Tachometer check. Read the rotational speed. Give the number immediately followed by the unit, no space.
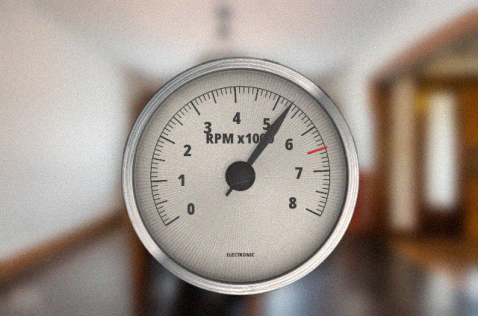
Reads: 5300rpm
